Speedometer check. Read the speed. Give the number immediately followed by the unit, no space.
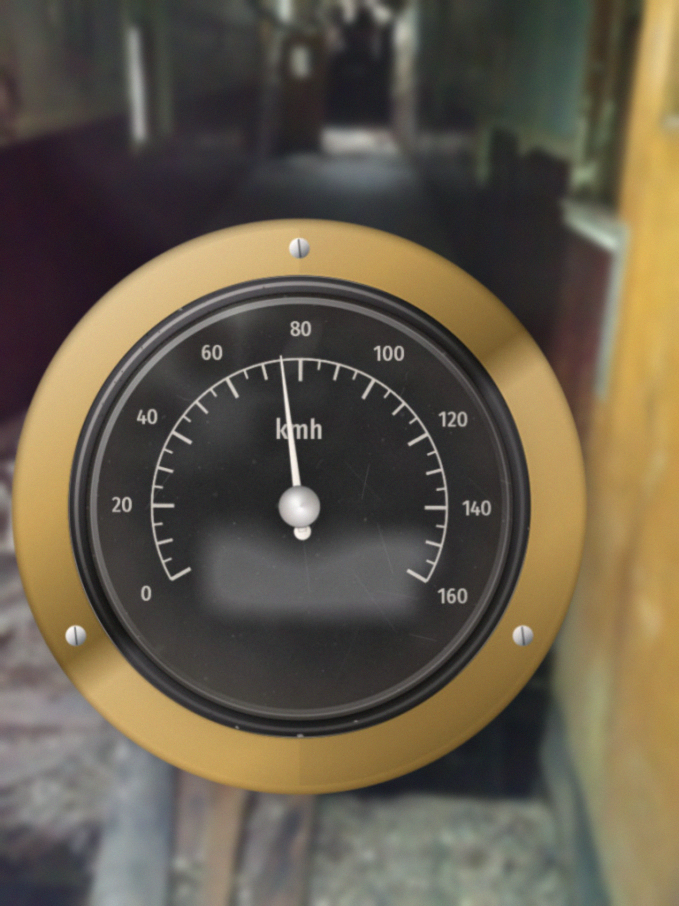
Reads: 75km/h
